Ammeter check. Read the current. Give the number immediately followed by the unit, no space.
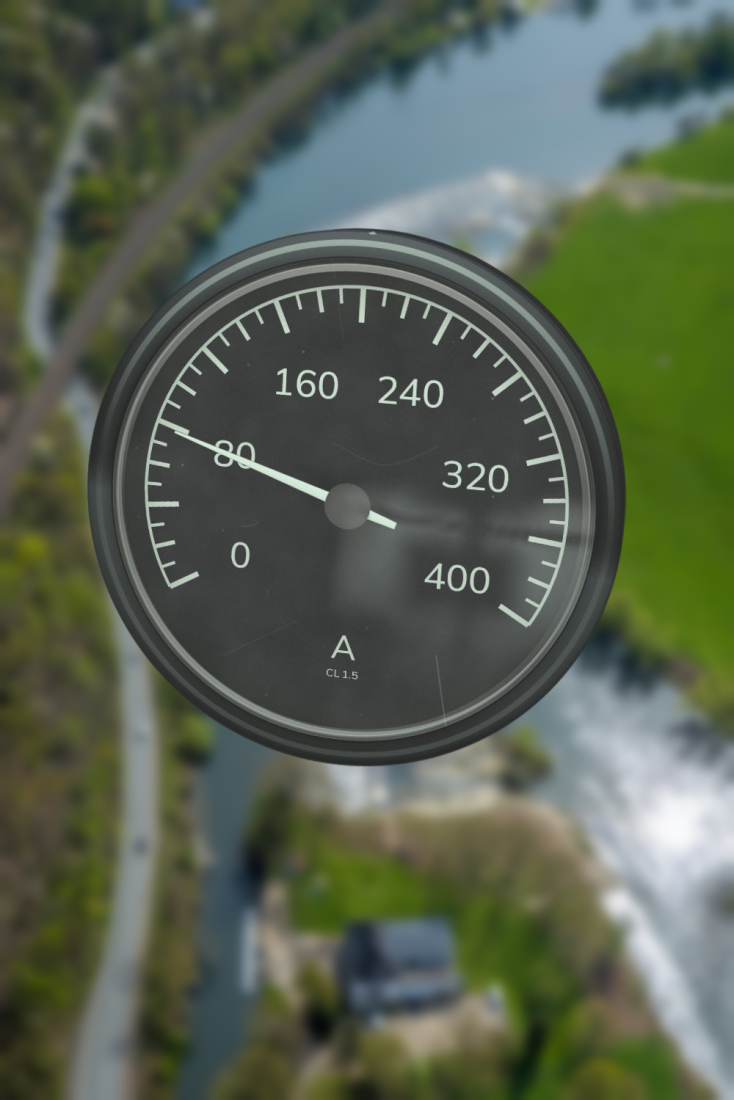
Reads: 80A
